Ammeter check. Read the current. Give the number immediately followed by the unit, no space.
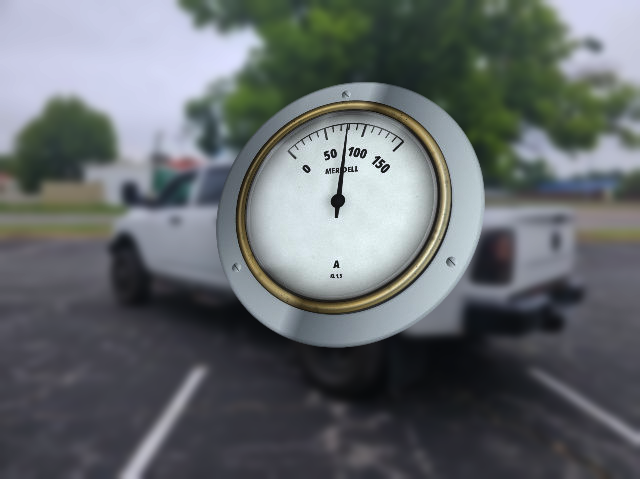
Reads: 80A
